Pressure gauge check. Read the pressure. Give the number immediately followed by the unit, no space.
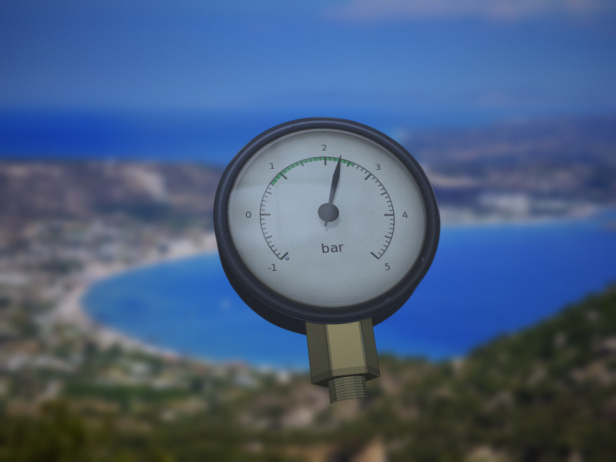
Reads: 2.3bar
